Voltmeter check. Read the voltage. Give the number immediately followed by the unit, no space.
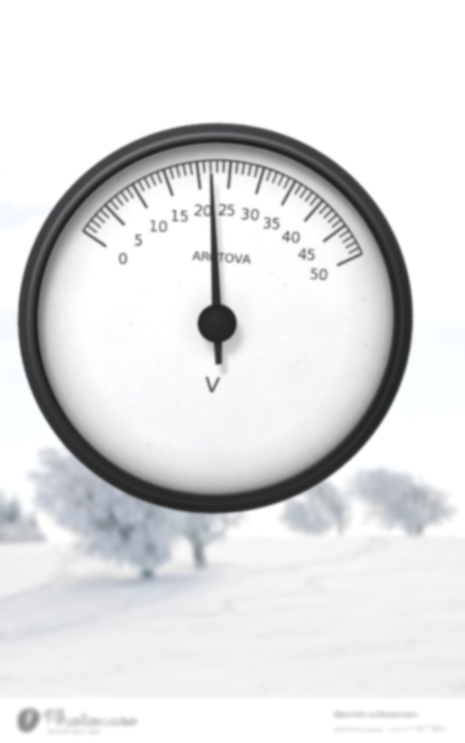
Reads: 22V
